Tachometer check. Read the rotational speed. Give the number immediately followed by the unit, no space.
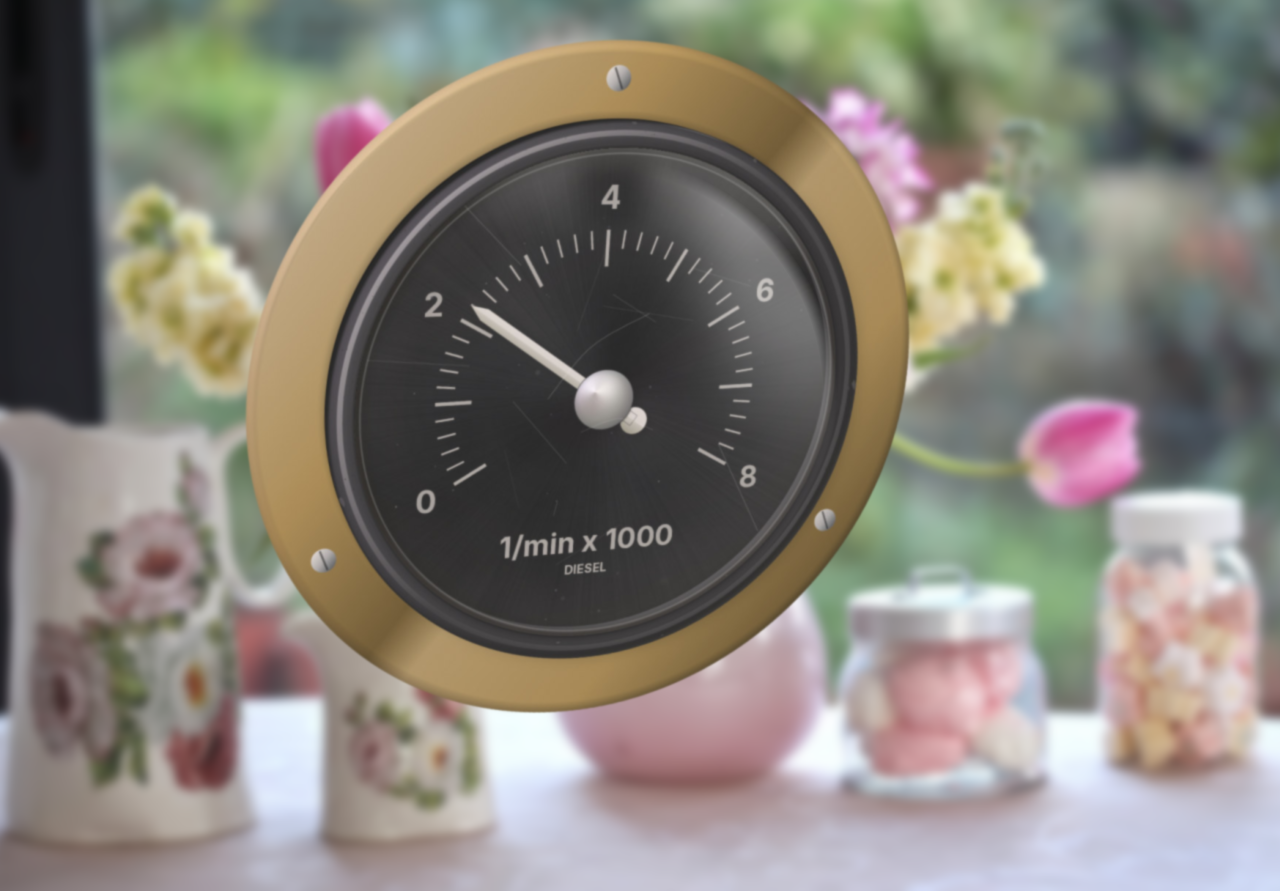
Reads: 2200rpm
